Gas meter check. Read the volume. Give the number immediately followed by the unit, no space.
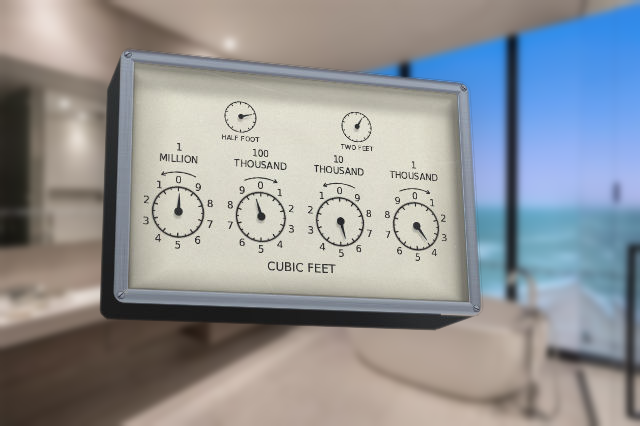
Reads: 995400ft³
